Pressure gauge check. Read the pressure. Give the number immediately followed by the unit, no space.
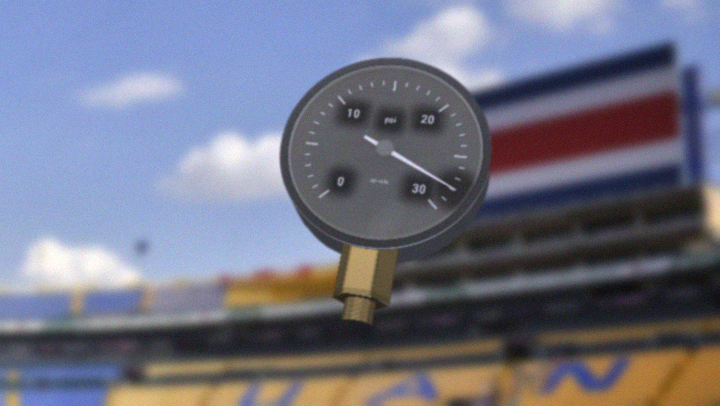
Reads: 28psi
